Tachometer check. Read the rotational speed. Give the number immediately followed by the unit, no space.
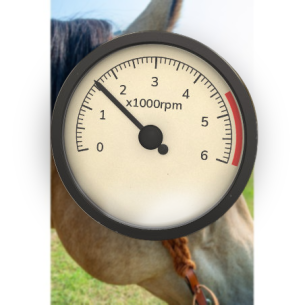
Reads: 1600rpm
